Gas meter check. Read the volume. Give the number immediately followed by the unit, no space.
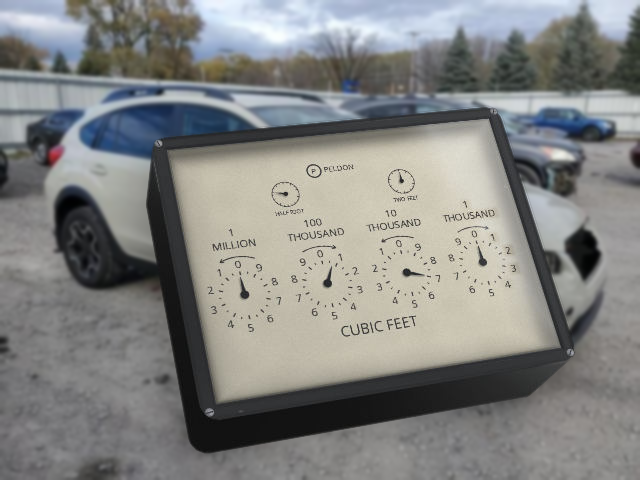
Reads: 7000ft³
